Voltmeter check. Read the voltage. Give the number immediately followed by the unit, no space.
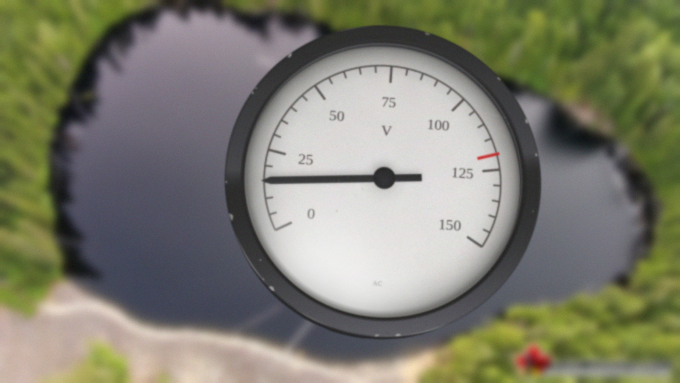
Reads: 15V
